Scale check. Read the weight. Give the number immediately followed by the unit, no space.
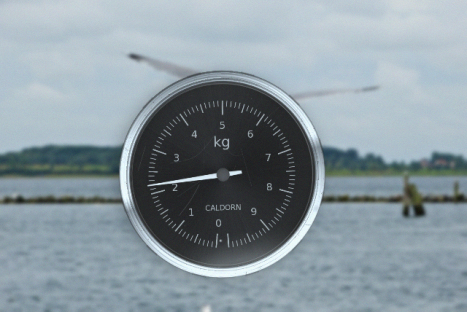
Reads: 2.2kg
